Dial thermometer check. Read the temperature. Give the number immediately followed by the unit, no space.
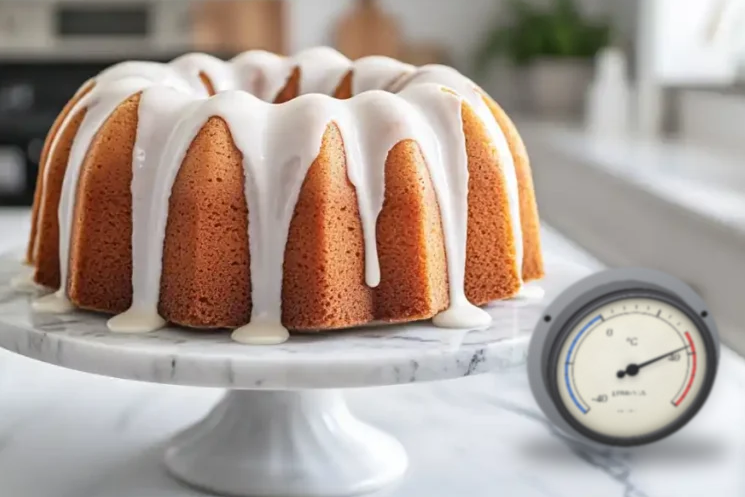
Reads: 36°C
